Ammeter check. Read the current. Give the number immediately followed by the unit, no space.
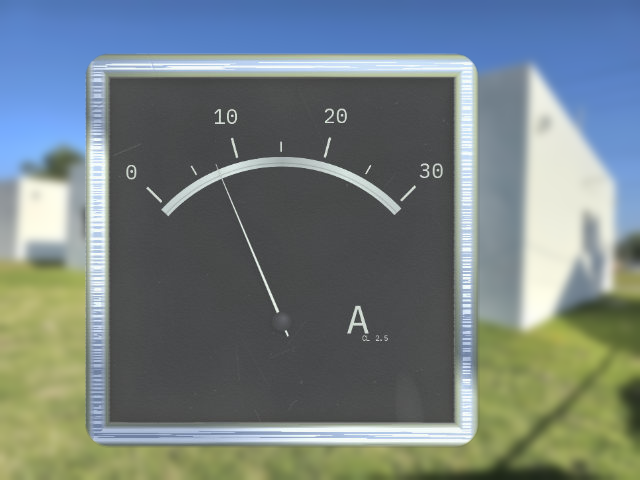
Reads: 7.5A
